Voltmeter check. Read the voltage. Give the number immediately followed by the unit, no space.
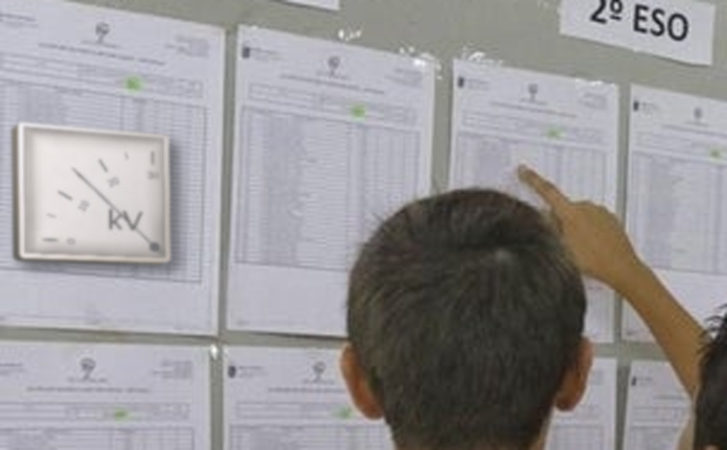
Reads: 15kV
